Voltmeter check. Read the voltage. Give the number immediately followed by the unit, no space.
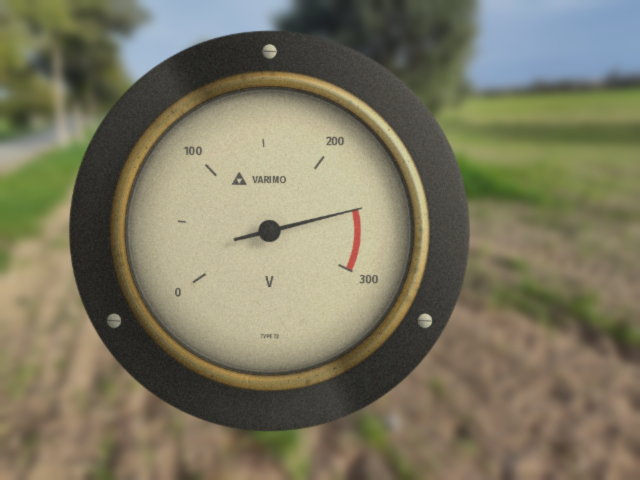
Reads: 250V
